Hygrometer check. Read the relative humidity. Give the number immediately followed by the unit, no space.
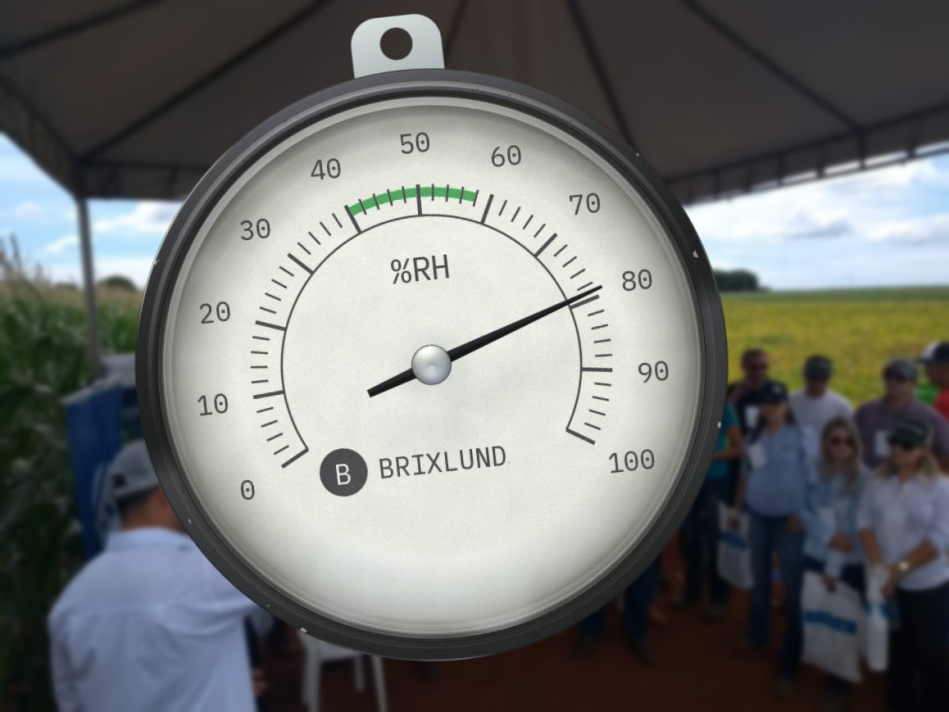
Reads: 79%
